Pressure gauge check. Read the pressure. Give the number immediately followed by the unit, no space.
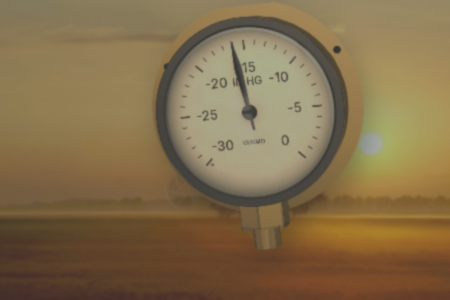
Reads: -16inHg
